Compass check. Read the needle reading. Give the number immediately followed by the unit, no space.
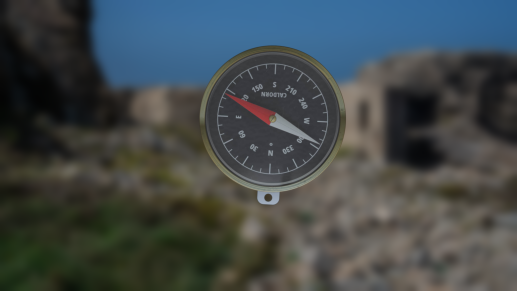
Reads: 115°
